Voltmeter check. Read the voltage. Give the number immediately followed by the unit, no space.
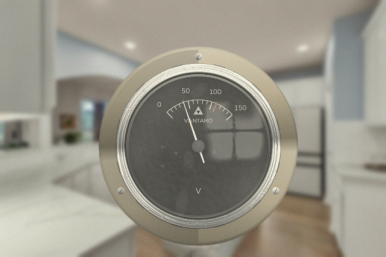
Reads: 40V
